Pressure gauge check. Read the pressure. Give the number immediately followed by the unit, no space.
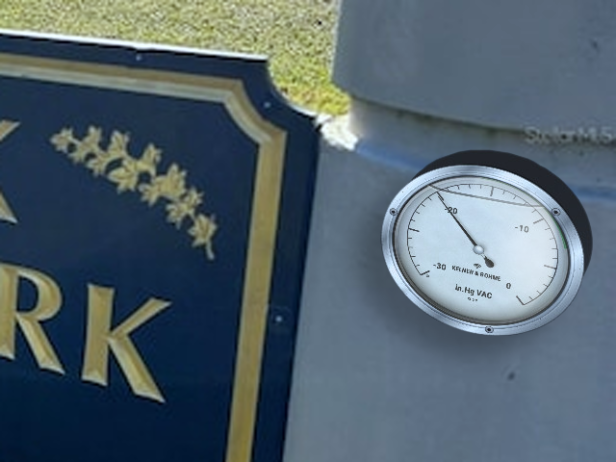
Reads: -20inHg
